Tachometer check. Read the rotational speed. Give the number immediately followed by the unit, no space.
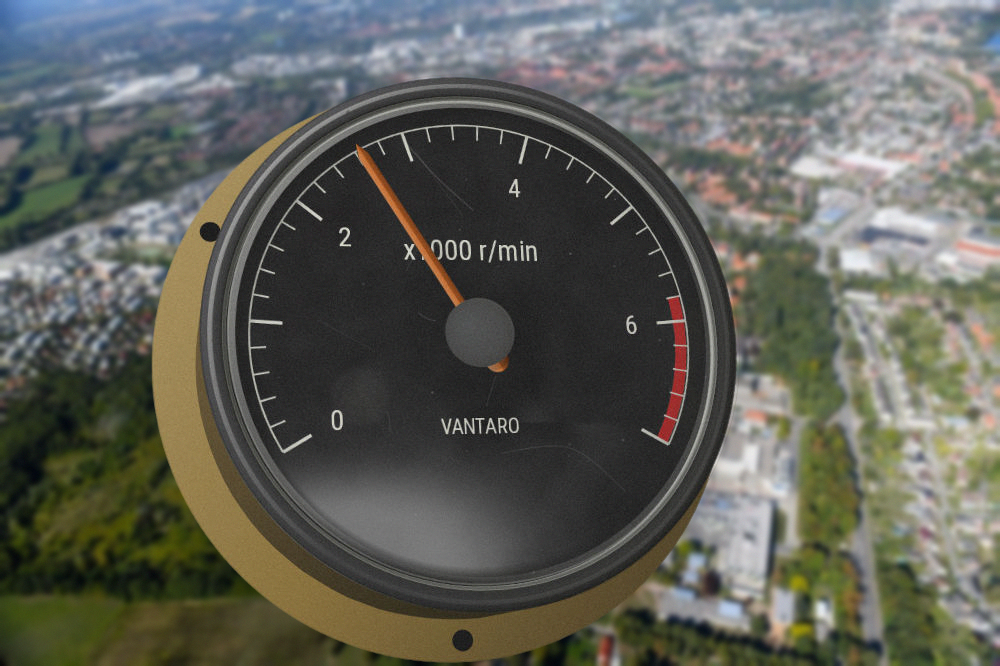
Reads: 2600rpm
